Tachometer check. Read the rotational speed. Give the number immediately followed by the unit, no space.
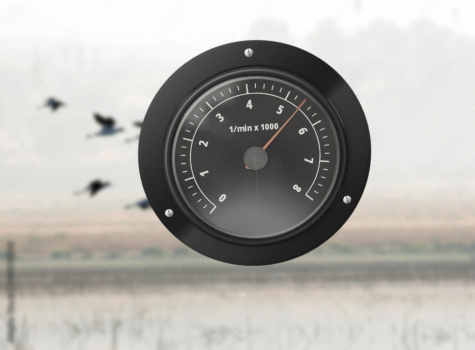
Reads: 5400rpm
